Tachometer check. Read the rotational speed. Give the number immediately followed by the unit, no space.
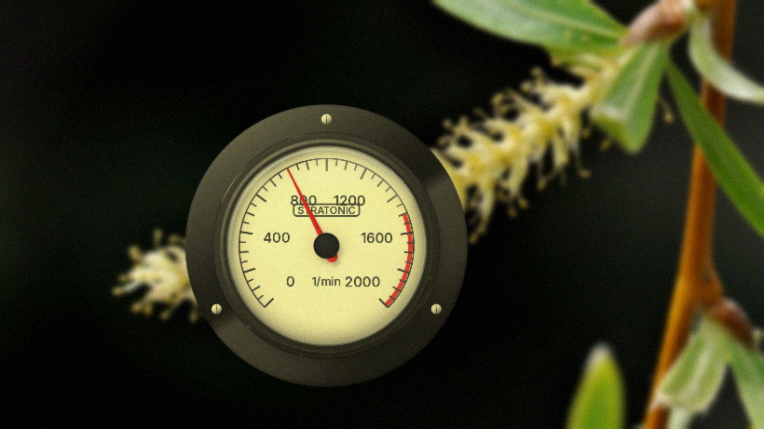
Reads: 800rpm
